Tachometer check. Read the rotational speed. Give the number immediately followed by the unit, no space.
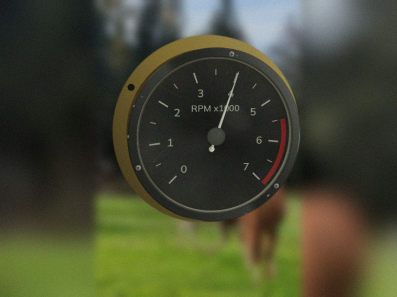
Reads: 4000rpm
